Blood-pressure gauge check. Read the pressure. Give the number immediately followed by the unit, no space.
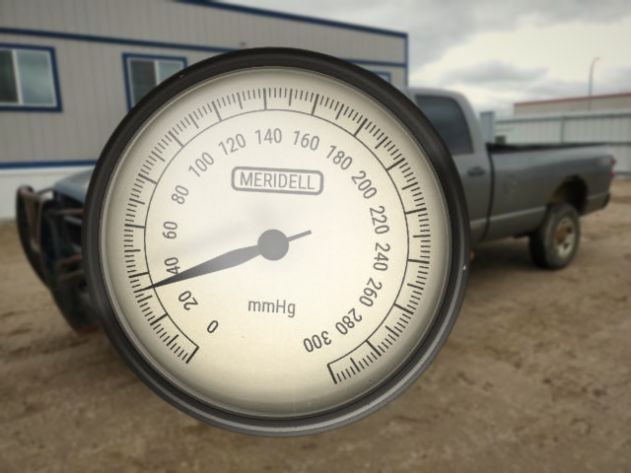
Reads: 34mmHg
